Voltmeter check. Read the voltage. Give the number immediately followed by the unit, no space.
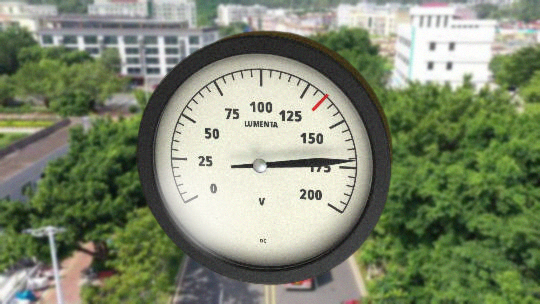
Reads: 170V
